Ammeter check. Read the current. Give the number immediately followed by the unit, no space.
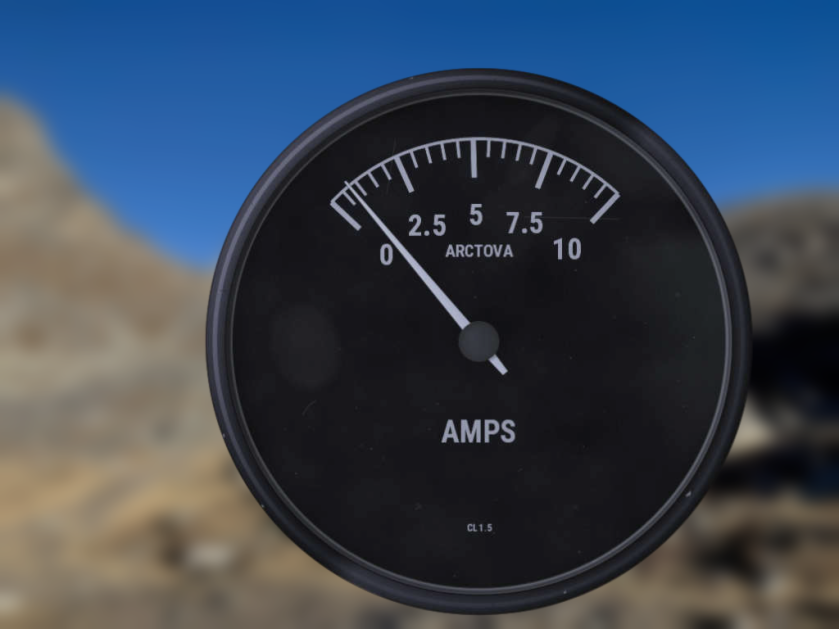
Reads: 0.75A
